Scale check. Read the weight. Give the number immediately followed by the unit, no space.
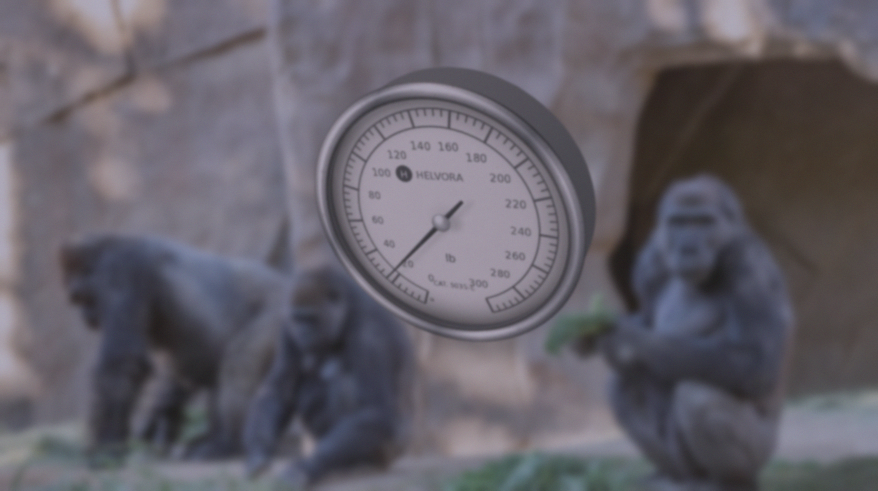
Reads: 24lb
